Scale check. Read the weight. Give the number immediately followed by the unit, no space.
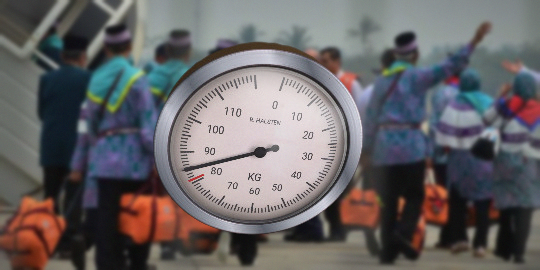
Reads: 85kg
